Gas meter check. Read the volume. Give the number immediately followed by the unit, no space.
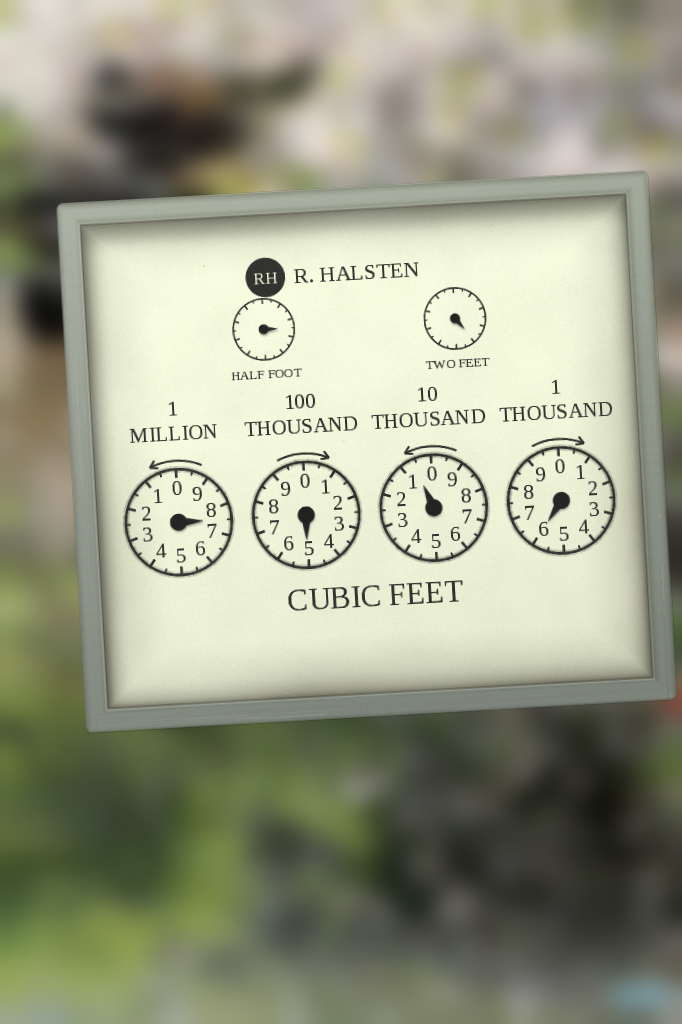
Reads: 750600ft³
